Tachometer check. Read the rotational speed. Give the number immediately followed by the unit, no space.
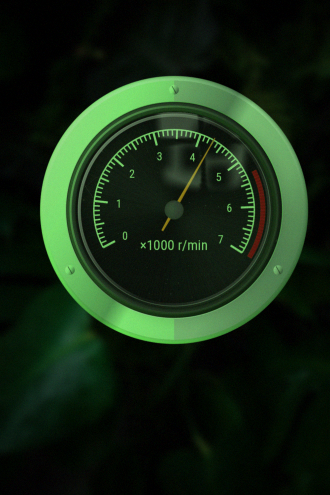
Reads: 4300rpm
